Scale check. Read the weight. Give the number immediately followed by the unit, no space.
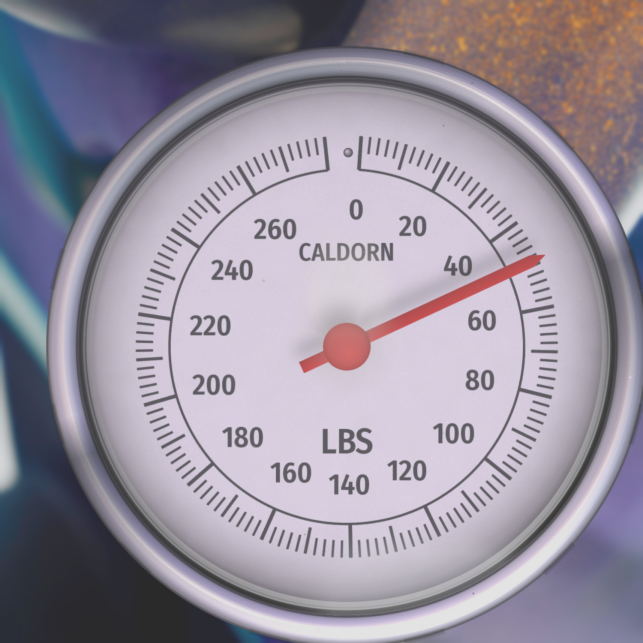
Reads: 49lb
